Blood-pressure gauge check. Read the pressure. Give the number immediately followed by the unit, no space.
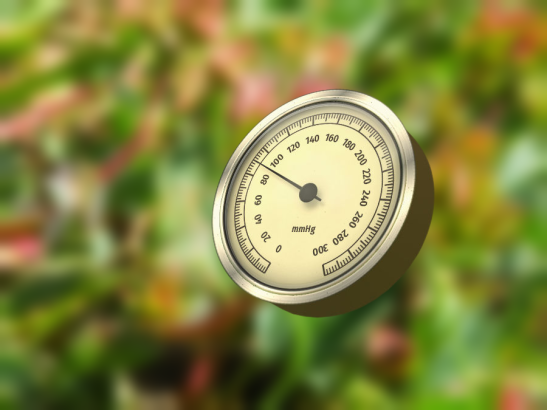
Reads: 90mmHg
